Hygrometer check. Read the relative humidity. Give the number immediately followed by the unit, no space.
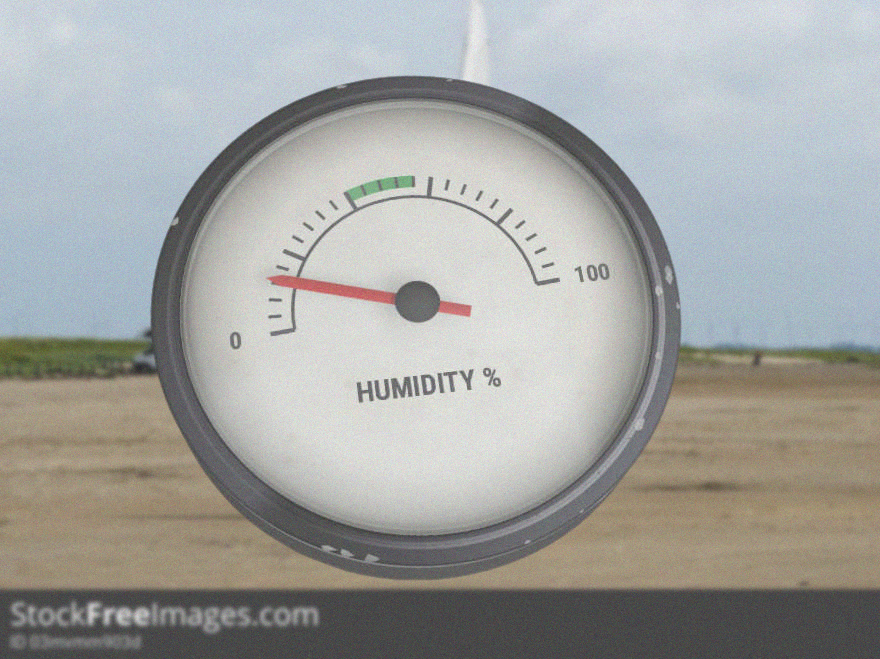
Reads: 12%
